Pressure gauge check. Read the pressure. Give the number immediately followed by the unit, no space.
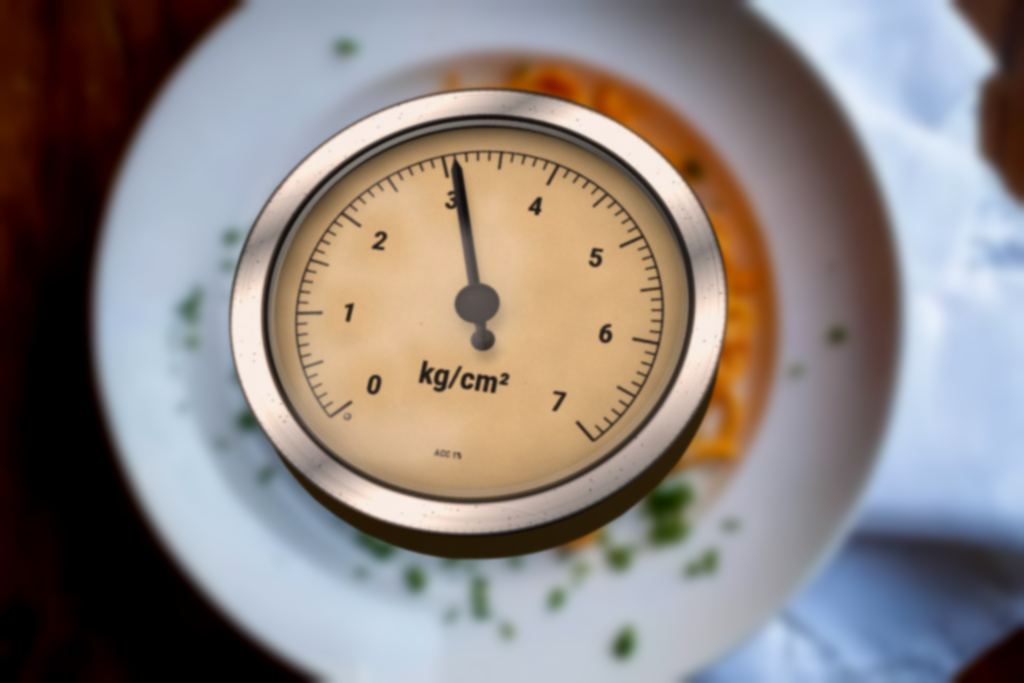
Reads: 3.1kg/cm²
